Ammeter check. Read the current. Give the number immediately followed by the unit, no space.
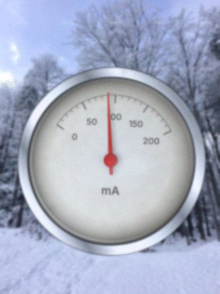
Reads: 90mA
